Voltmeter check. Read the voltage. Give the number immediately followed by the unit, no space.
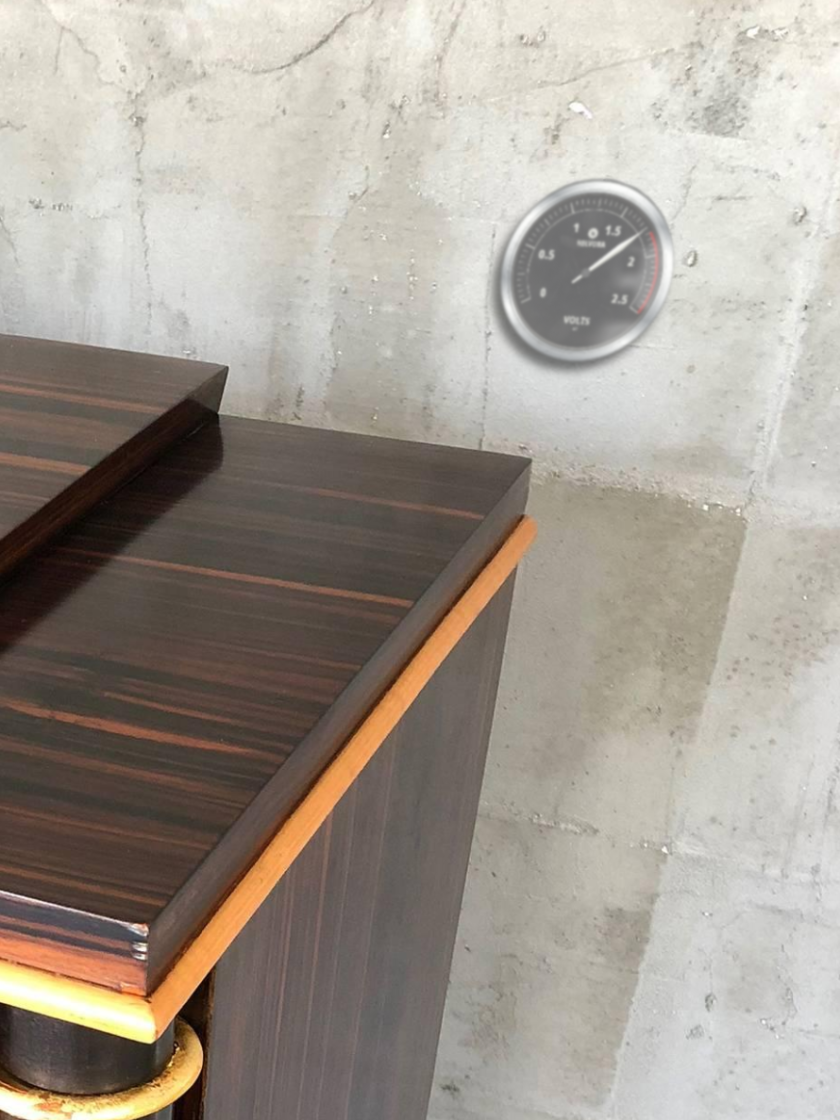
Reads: 1.75V
